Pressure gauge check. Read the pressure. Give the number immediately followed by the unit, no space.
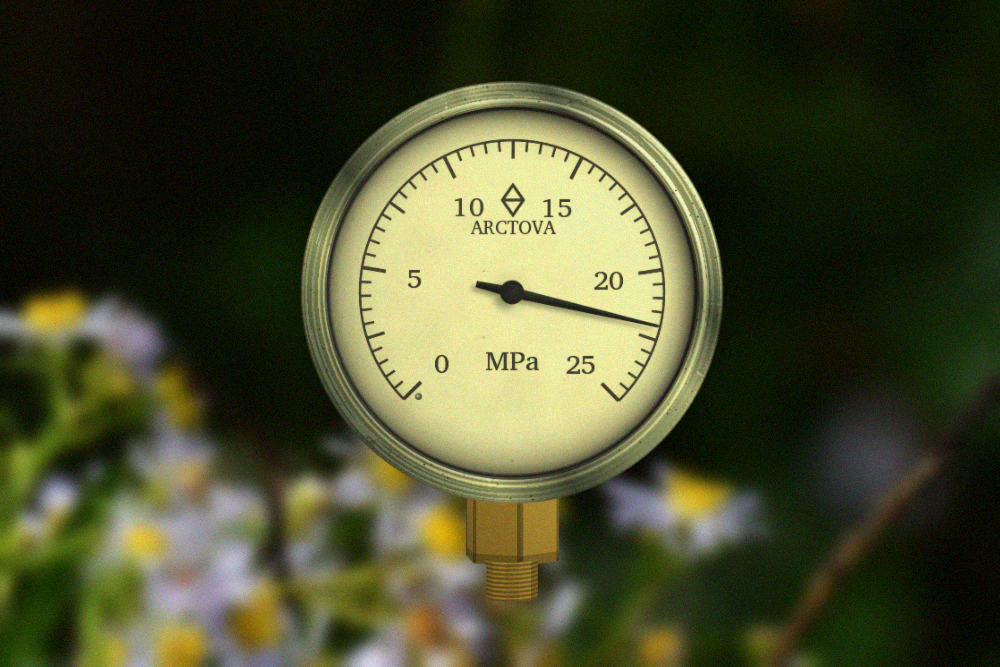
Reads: 22MPa
